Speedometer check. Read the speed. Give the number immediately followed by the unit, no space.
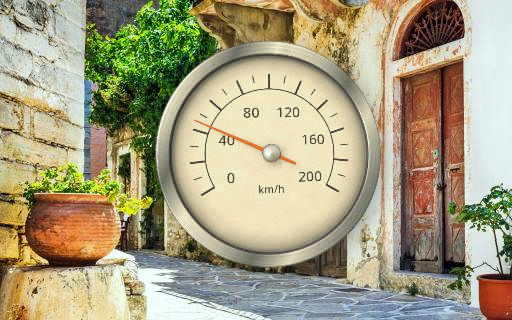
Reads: 45km/h
